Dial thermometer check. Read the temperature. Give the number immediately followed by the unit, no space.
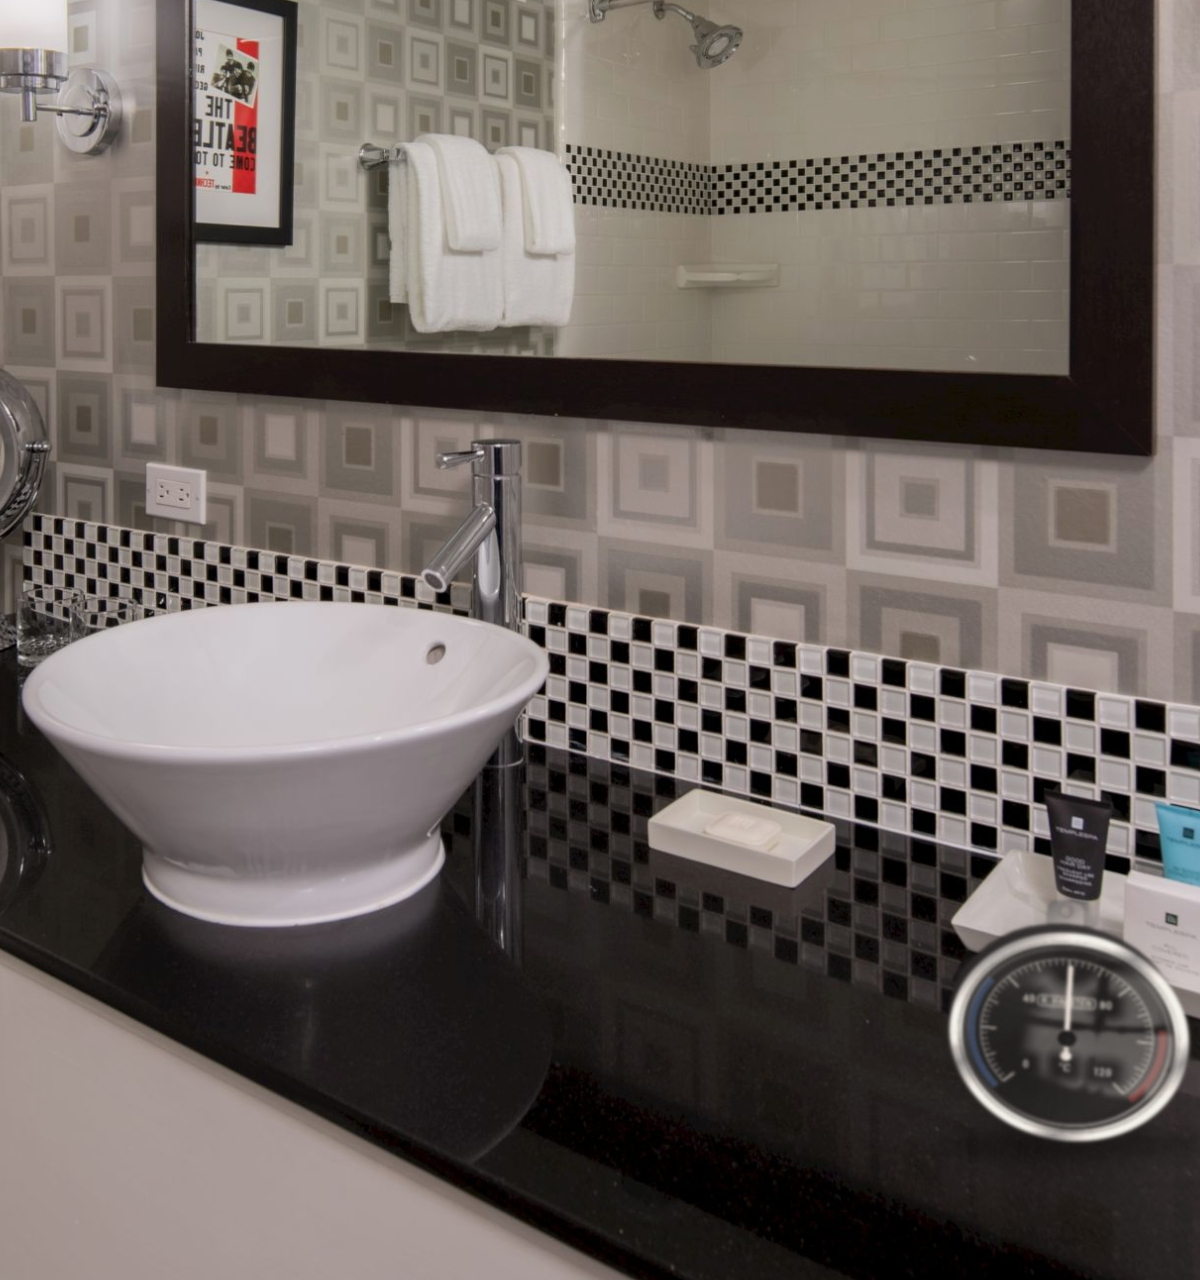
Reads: 60°C
